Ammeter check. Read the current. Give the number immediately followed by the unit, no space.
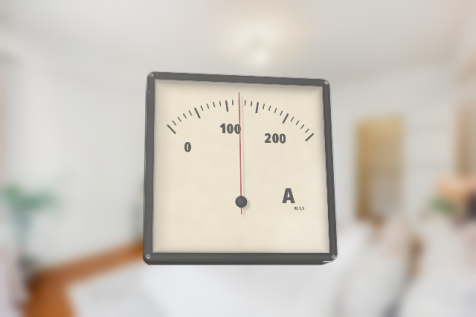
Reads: 120A
